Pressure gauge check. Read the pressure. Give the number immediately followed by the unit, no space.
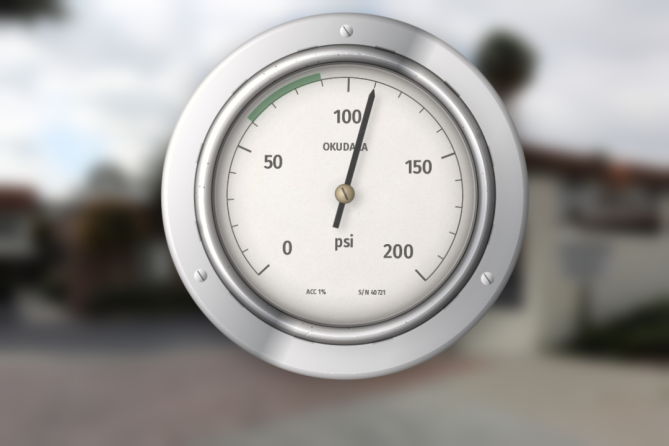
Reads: 110psi
